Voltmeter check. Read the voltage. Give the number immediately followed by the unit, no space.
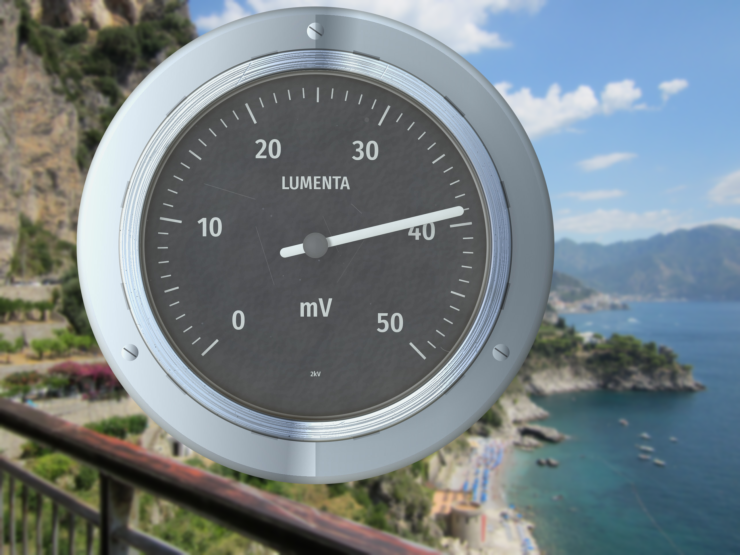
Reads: 39mV
